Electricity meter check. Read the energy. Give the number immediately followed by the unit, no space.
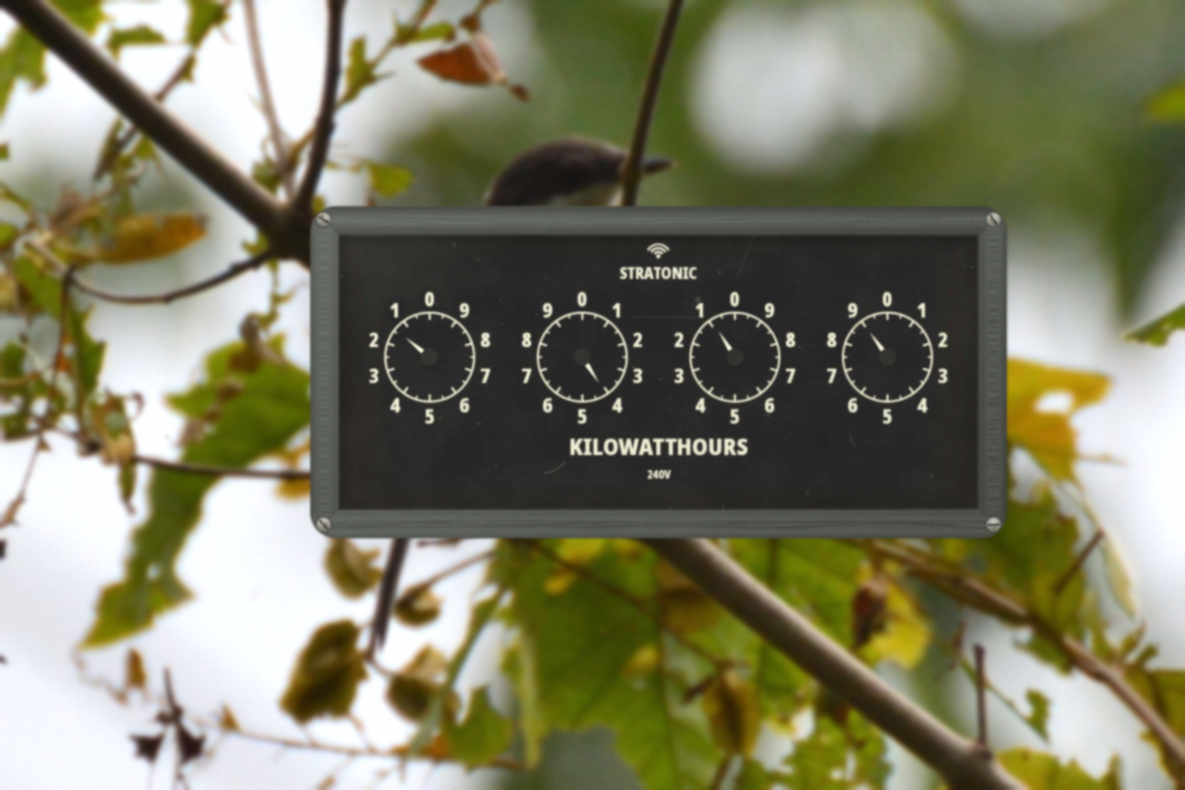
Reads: 1409kWh
